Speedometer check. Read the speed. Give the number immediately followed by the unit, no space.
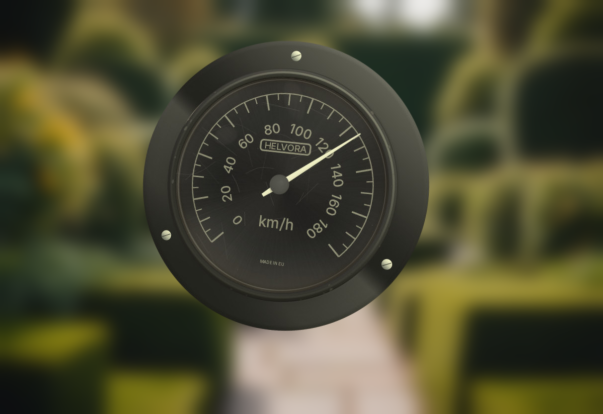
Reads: 125km/h
